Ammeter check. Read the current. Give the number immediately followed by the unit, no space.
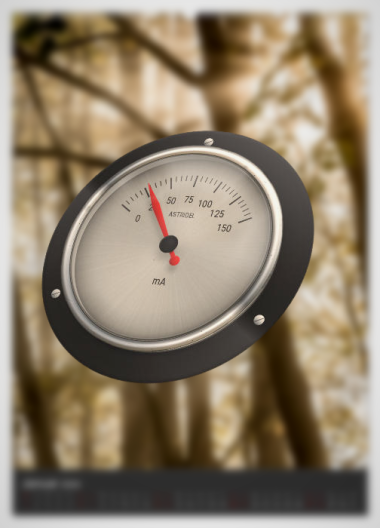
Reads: 30mA
